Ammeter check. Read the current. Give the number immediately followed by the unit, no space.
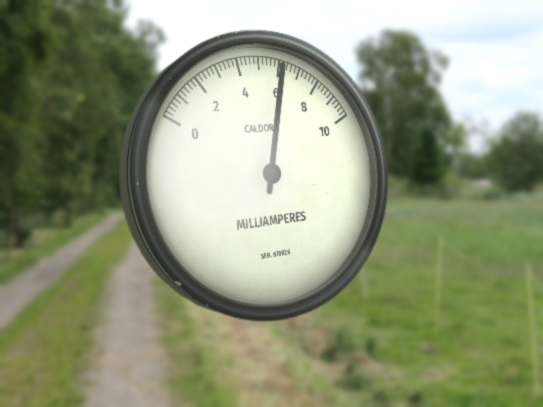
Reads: 6mA
